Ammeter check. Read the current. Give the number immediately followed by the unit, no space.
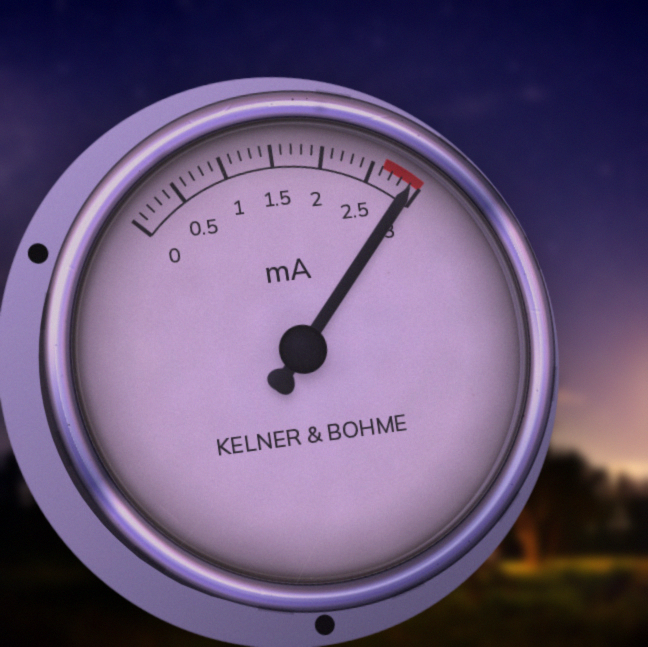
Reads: 2.9mA
